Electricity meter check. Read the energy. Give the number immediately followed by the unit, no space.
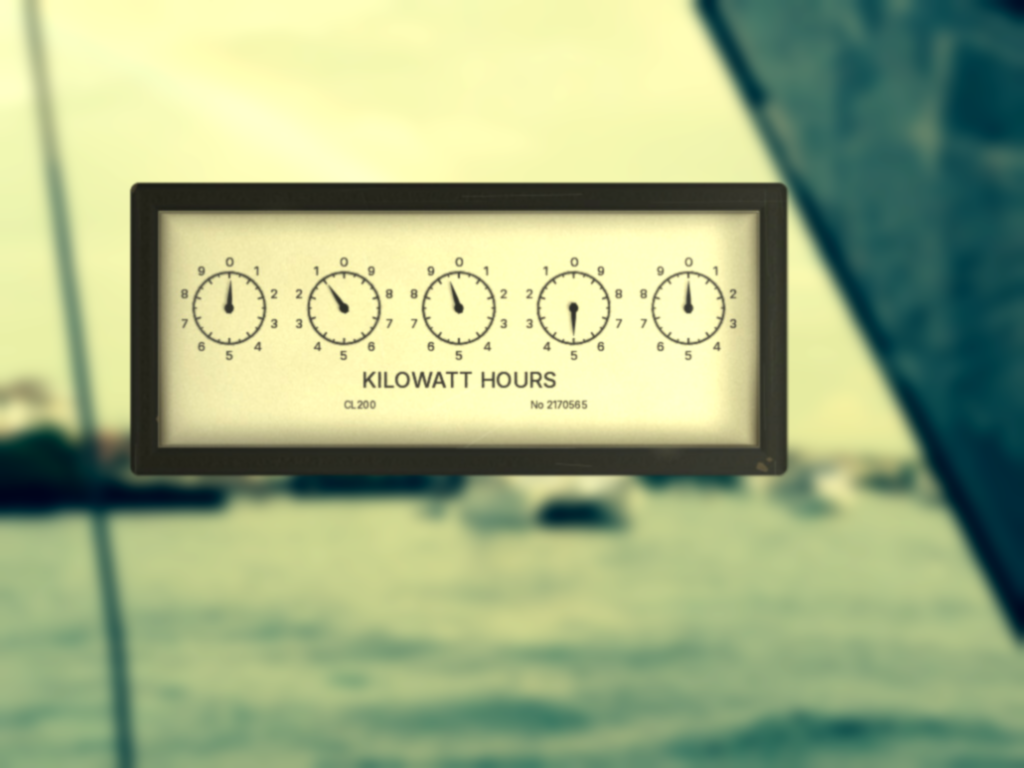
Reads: 950kWh
